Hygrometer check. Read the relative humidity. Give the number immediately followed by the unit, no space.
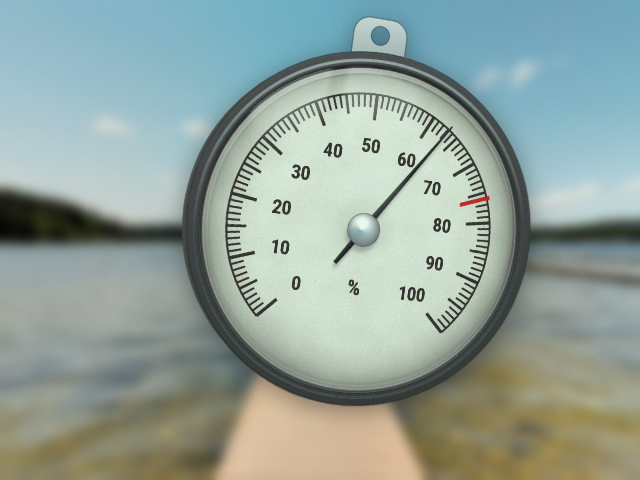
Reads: 63%
